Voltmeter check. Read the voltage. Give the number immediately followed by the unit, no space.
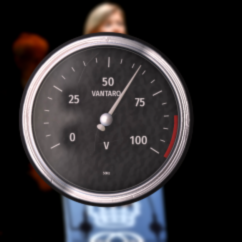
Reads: 62.5V
